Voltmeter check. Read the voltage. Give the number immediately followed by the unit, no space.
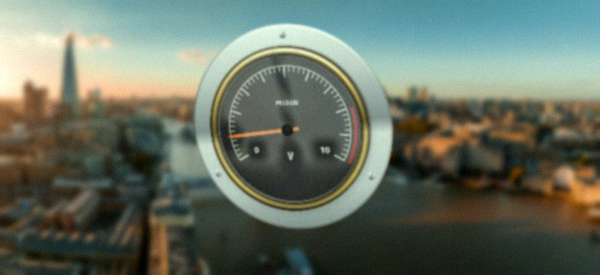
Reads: 1V
